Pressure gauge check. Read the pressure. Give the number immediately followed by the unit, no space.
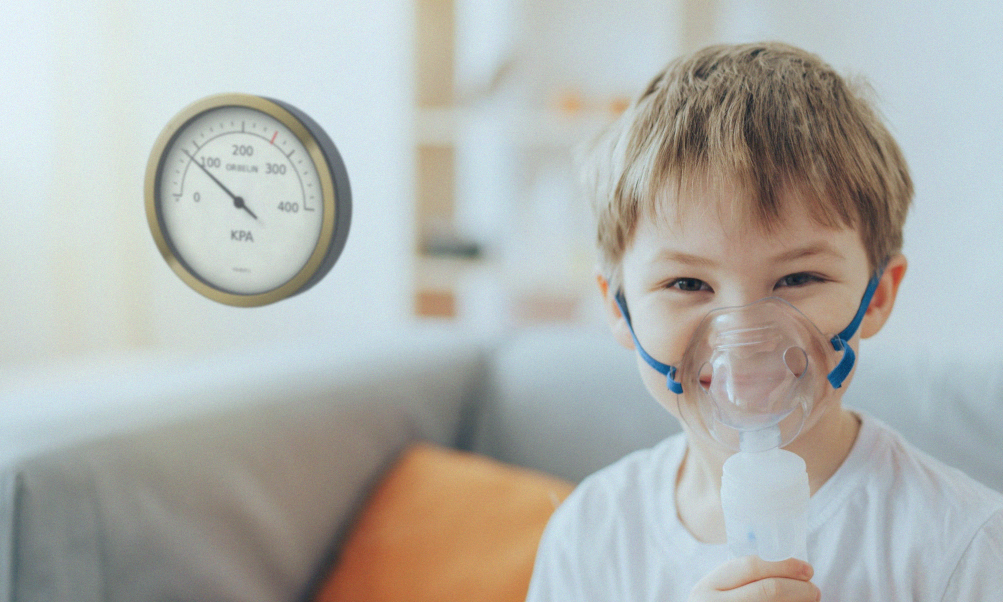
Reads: 80kPa
